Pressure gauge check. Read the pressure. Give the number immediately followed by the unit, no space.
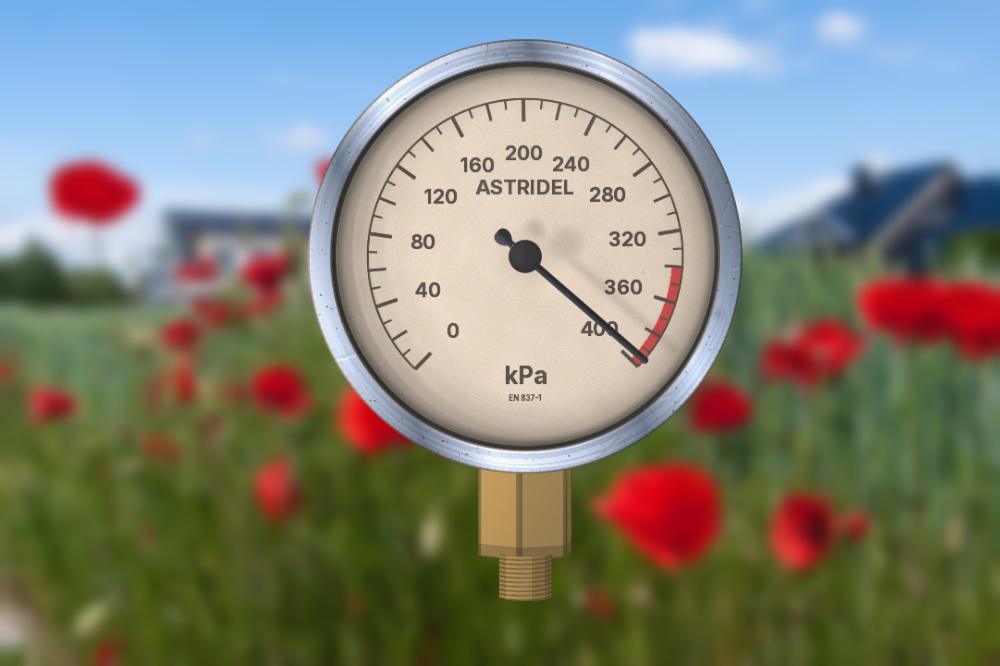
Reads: 395kPa
